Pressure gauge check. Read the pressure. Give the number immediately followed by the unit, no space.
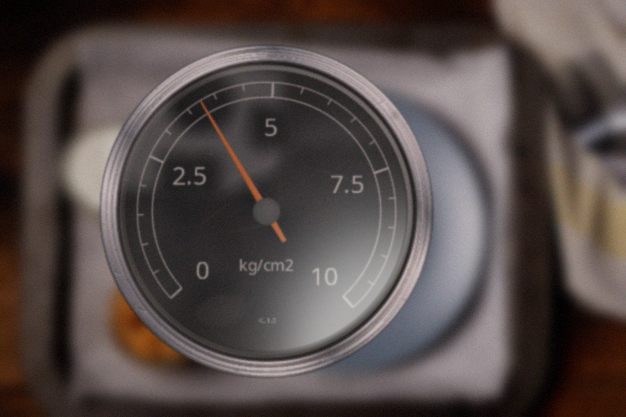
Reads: 3.75kg/cm²
